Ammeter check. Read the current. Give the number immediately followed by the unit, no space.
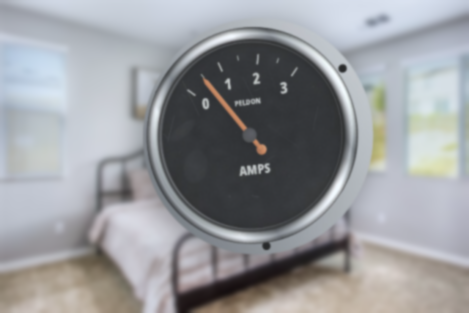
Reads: 0.5A
